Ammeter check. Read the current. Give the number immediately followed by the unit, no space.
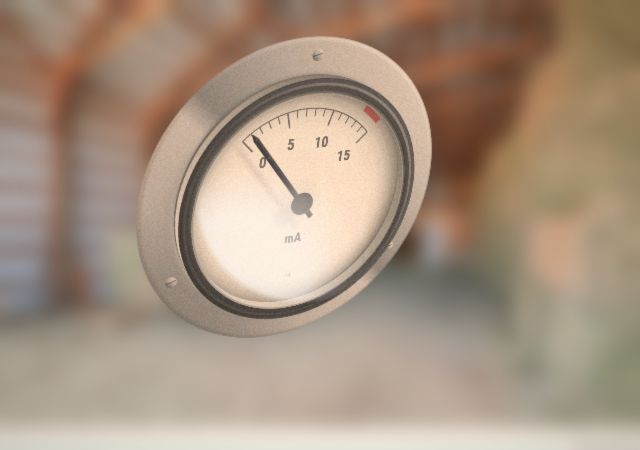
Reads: 1mA
